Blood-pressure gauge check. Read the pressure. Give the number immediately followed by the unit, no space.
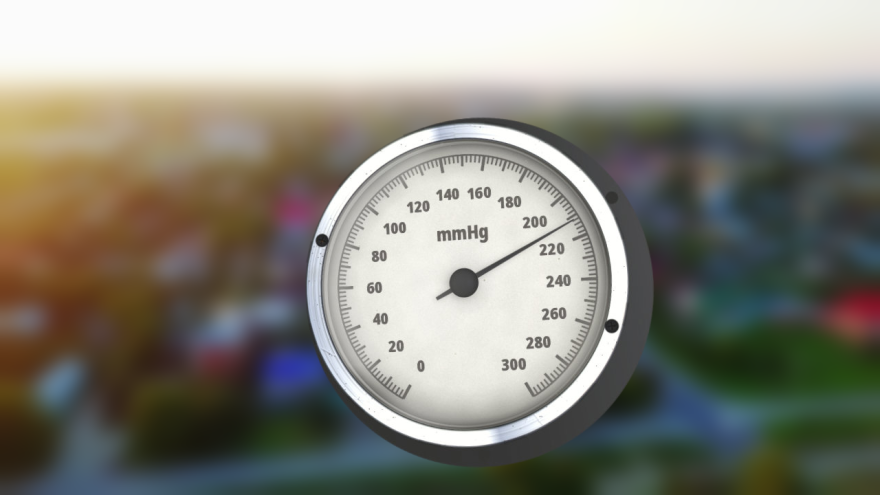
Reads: 212mmHg
